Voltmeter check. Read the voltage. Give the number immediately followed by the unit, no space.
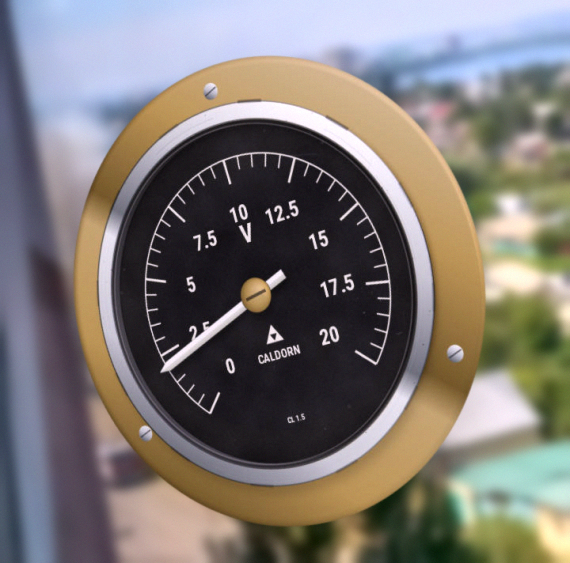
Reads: 2V
